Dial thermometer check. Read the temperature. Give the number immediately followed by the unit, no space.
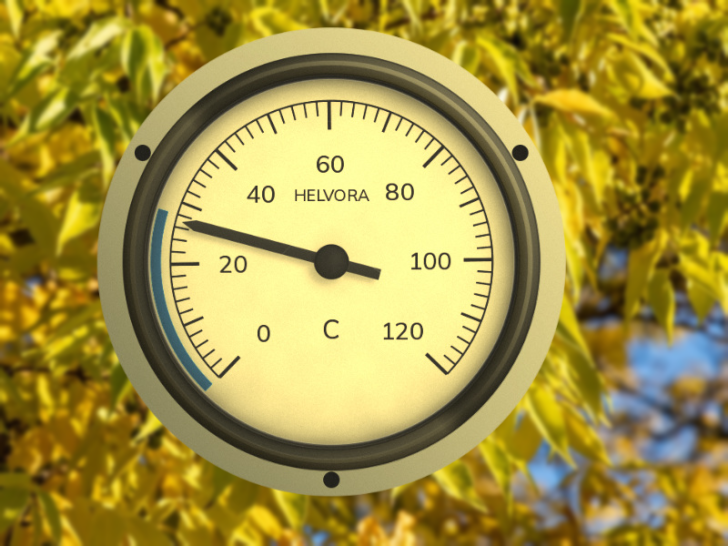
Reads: 27°C
